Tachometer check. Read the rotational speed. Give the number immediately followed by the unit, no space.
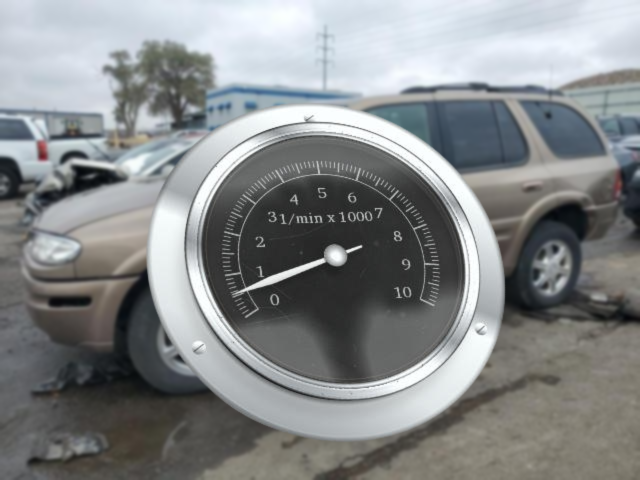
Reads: 500rpm
